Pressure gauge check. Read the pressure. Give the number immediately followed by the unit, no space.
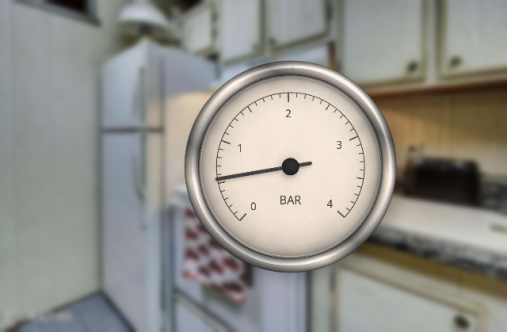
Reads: 0.55bar
